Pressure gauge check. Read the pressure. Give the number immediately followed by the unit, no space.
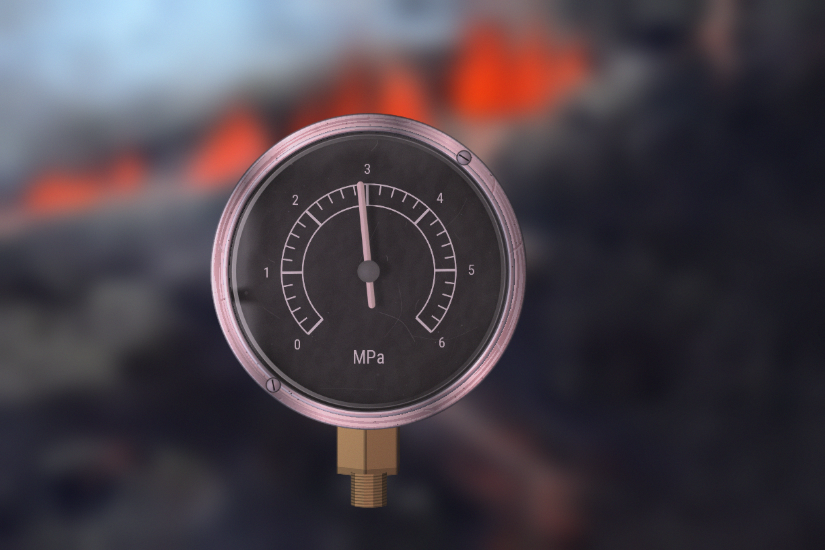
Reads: 2.9MPa
